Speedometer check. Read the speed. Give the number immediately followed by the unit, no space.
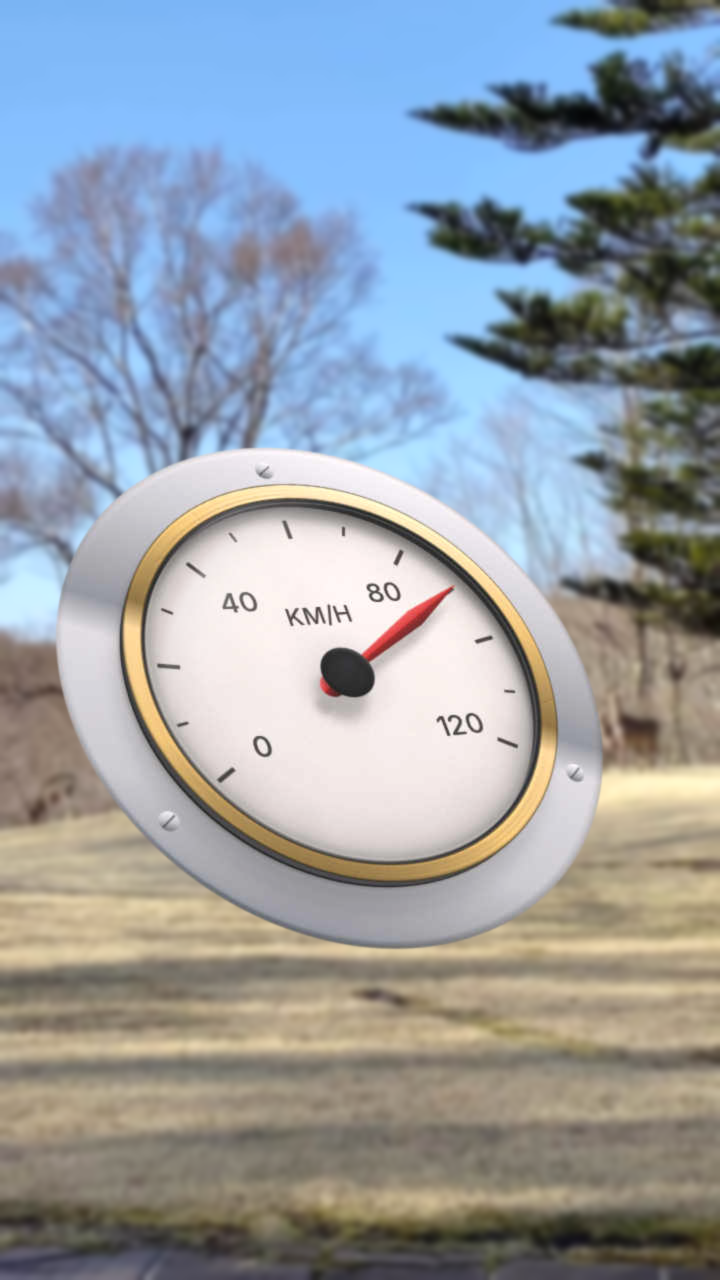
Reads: 90km/h
